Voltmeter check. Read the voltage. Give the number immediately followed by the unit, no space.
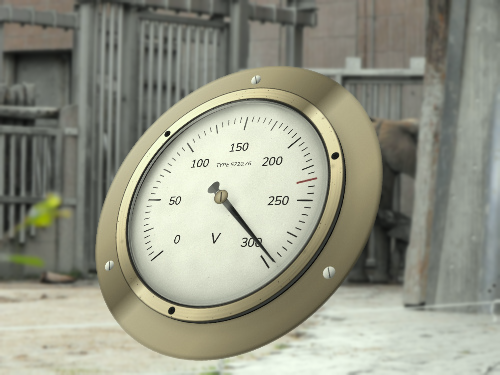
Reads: 295V
